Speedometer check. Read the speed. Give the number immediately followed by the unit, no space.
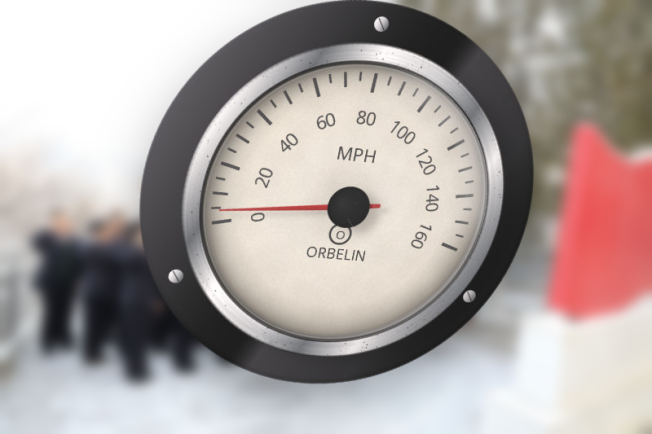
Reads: 5mph
